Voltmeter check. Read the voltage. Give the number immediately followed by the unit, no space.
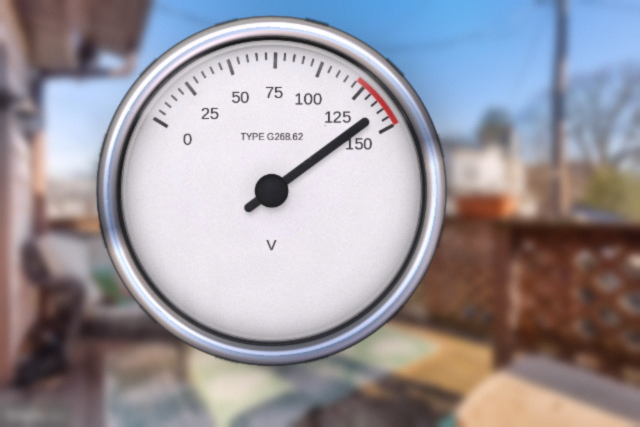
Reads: 140V
